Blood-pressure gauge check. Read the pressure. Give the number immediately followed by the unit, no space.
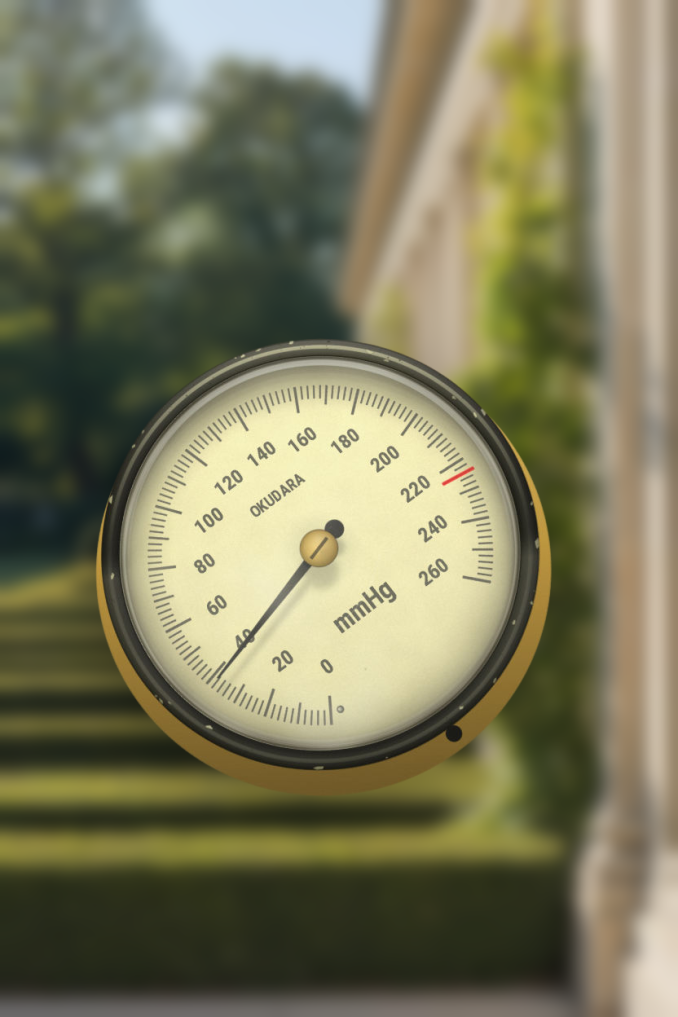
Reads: 38mmHg
